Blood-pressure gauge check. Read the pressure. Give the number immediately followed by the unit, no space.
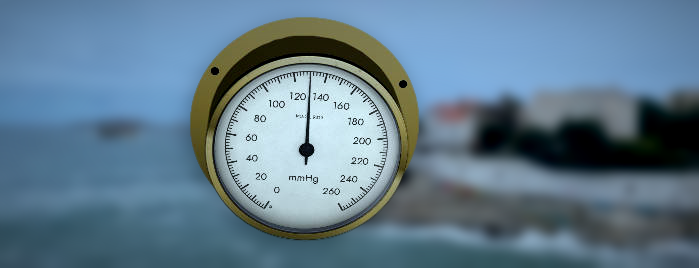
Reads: 130mmHg
